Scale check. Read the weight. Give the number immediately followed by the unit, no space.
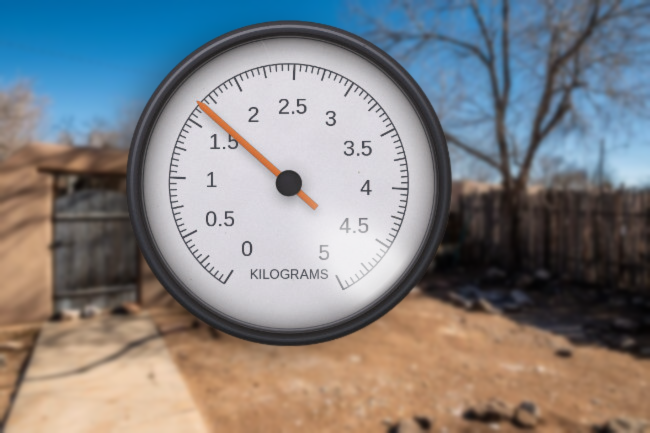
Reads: 1.65kg
